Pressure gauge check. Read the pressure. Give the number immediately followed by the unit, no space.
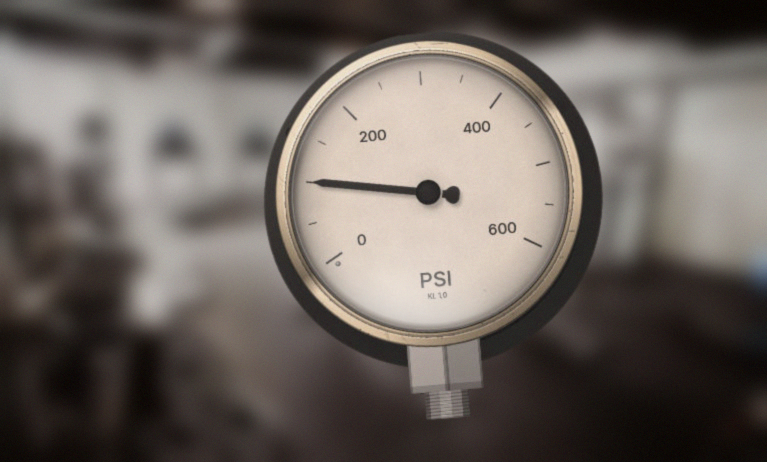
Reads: 100psi
